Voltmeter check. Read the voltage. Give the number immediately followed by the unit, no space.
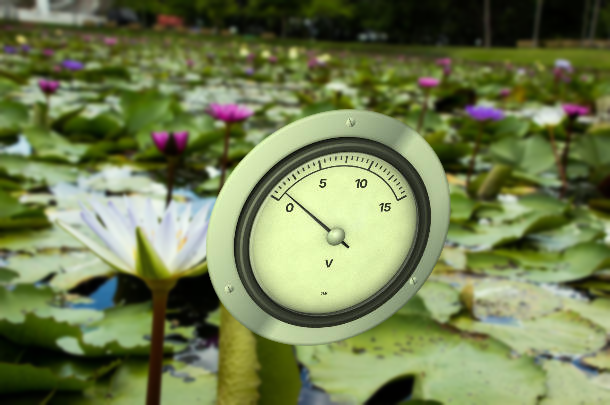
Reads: 1V
